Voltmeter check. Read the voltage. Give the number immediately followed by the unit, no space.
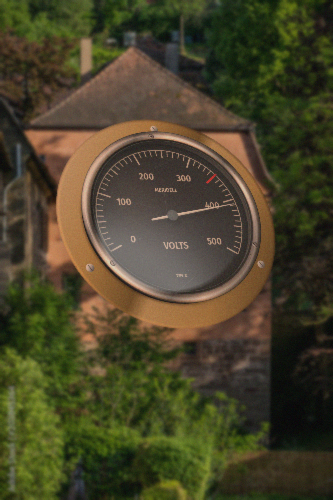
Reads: 410V
